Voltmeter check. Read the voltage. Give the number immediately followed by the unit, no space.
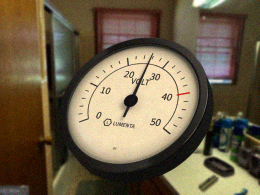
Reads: 26V
